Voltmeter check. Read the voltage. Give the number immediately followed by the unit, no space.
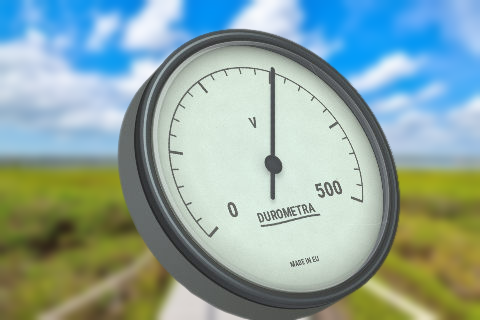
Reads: 300V
